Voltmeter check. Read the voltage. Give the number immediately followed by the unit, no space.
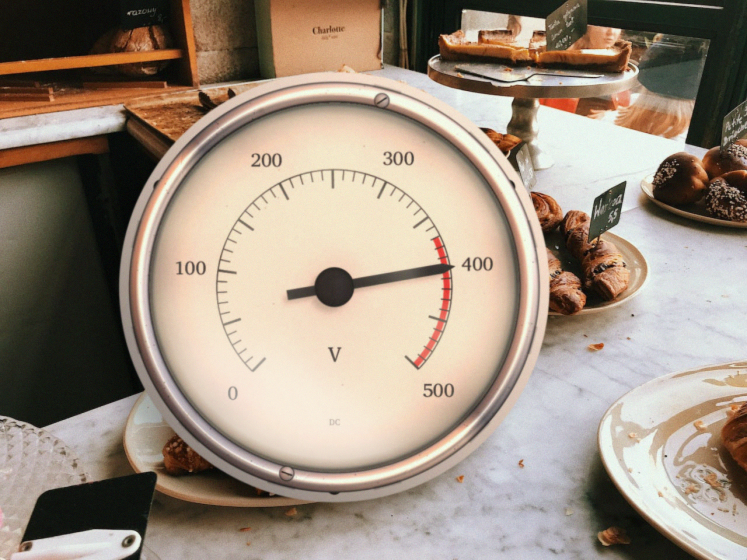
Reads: 400V
